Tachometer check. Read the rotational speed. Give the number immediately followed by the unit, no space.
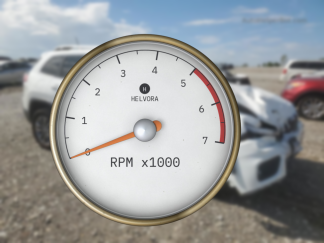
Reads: 0rpm
